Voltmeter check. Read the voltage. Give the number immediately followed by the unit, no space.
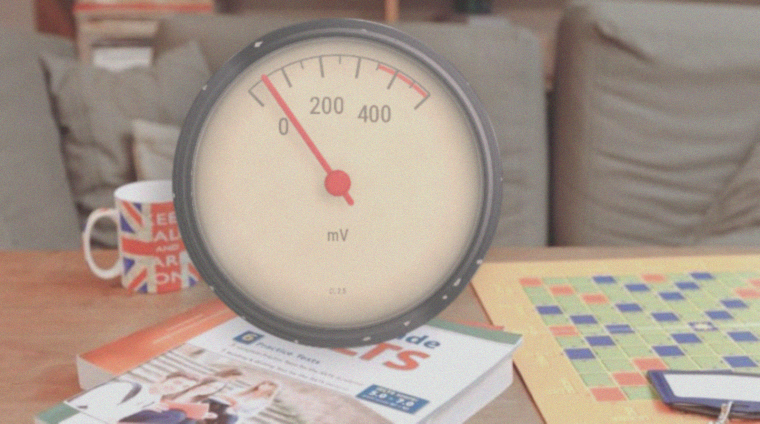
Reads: 50mV
